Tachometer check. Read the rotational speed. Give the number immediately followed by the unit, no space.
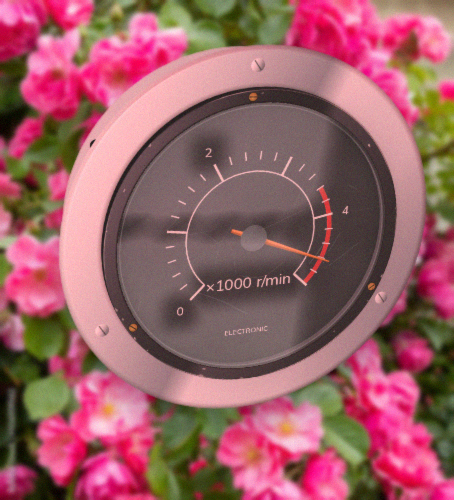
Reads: 4600rpm
